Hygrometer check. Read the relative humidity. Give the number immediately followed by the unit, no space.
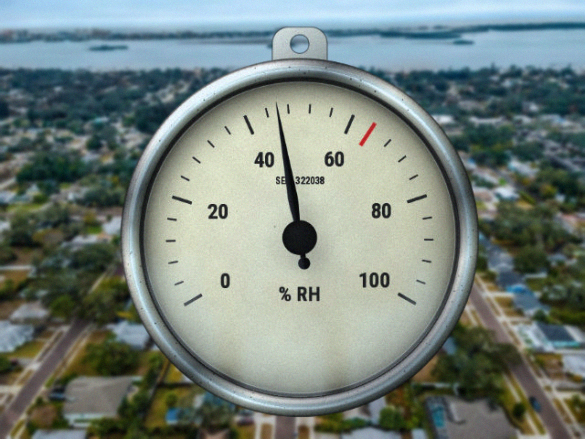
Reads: 46%
